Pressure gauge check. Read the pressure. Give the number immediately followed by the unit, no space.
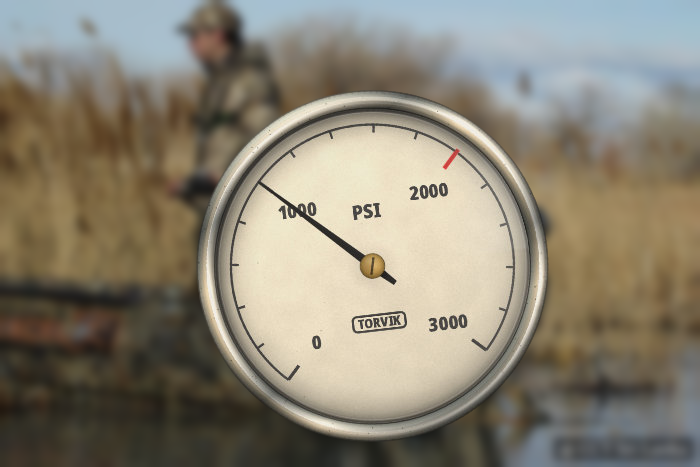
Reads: 1000psi
